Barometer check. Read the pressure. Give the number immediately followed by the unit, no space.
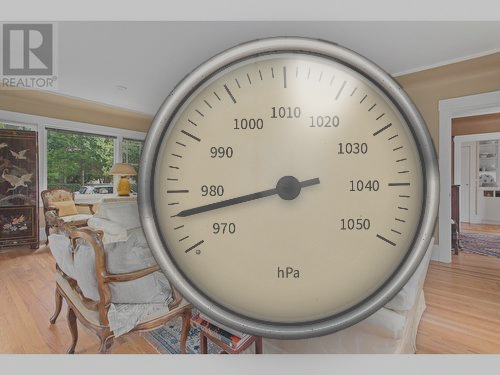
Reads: 976hPa
